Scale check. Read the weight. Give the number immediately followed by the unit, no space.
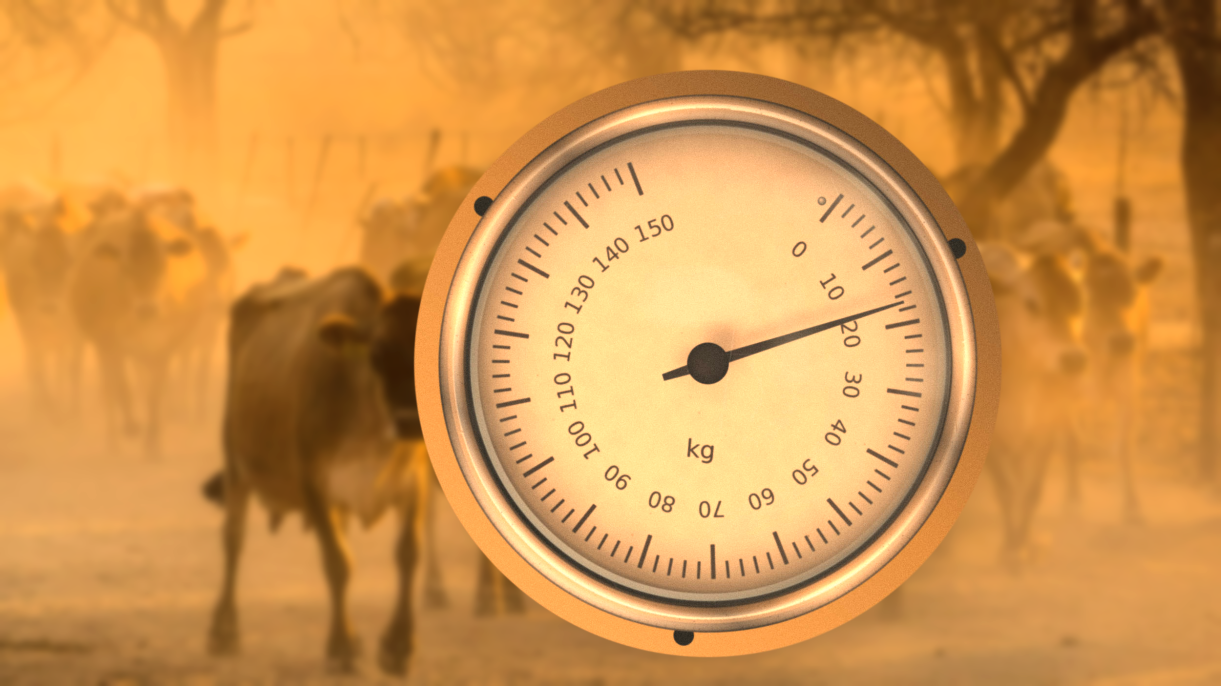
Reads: 17kg
